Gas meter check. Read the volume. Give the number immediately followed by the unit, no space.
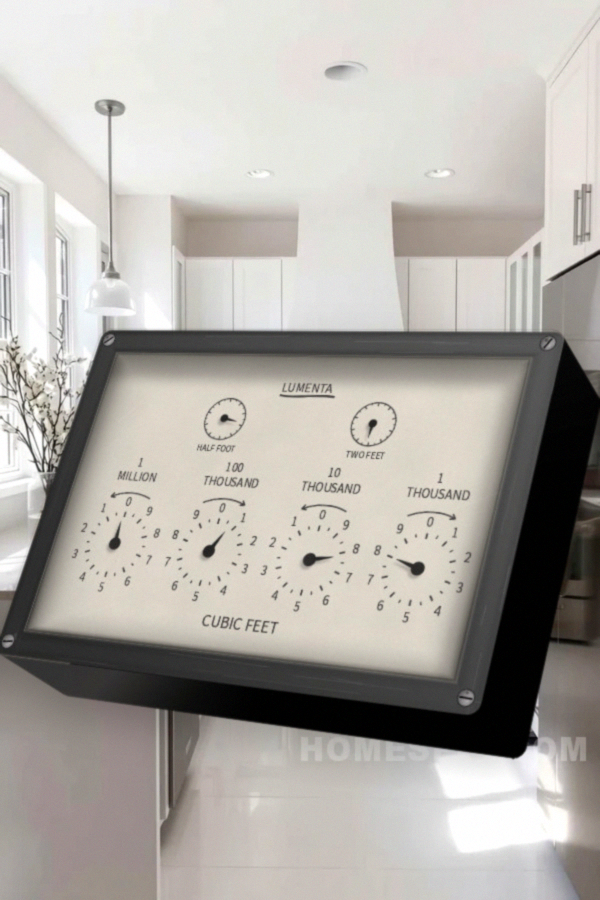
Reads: 7800ft³
